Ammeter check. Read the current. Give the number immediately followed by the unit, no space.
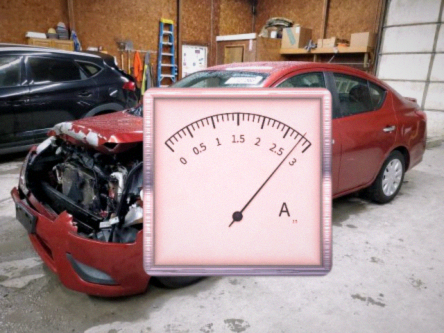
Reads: 2.8A
